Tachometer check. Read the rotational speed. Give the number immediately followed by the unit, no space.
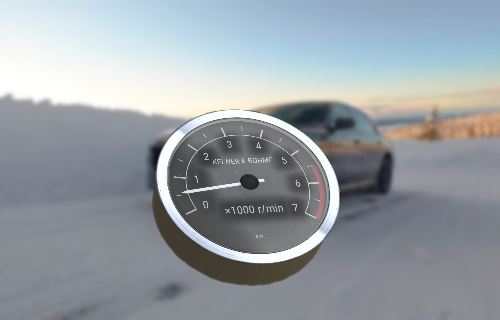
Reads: 500rpm
